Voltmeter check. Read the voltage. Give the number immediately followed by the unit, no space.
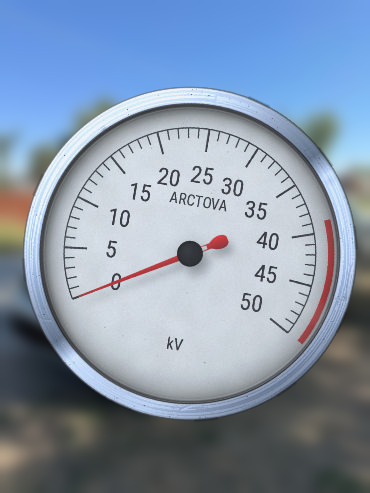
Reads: 0kV
